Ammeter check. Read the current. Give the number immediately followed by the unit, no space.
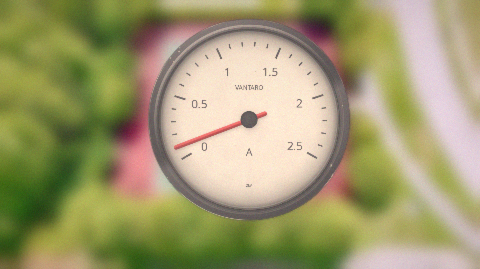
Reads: 0.1A
